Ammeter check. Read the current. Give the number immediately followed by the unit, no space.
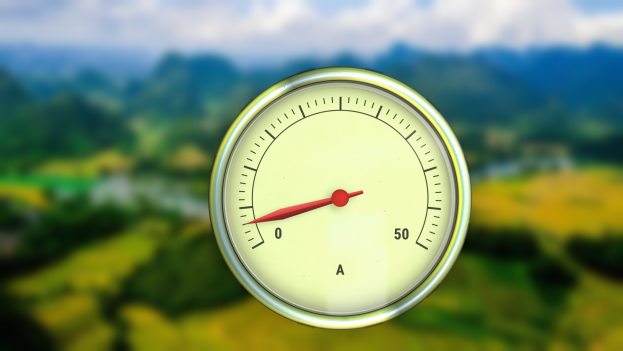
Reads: 3A
